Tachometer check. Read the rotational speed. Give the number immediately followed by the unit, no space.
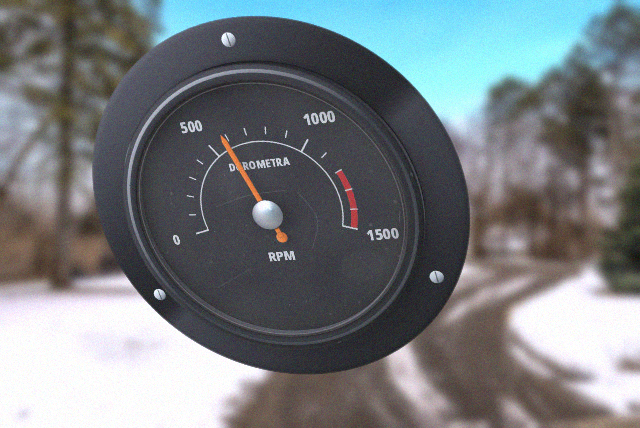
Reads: 600rpm
